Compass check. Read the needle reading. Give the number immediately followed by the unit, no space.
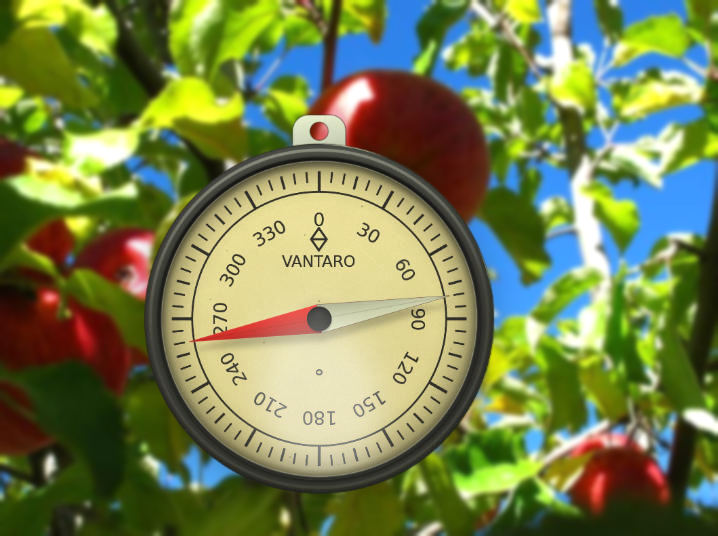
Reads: 260°
